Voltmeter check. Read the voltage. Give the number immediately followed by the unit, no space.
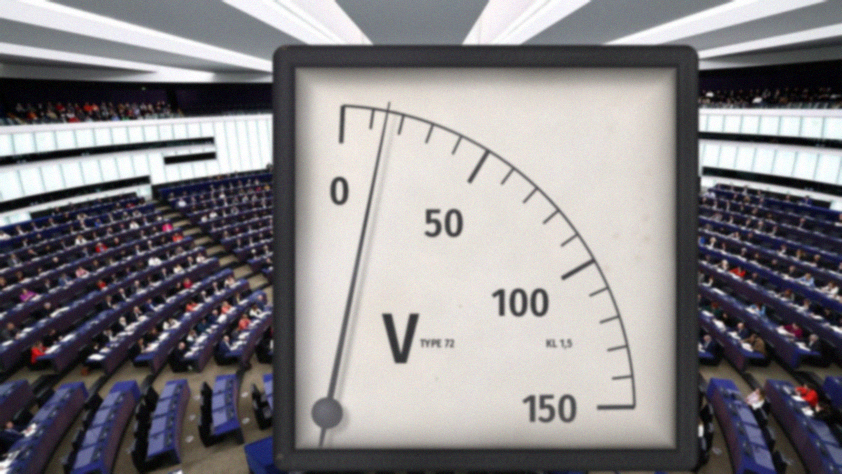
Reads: 15V
